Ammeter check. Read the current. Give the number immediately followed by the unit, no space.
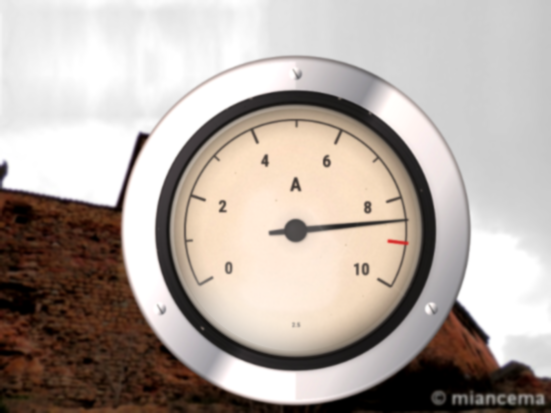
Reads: 8.5A
